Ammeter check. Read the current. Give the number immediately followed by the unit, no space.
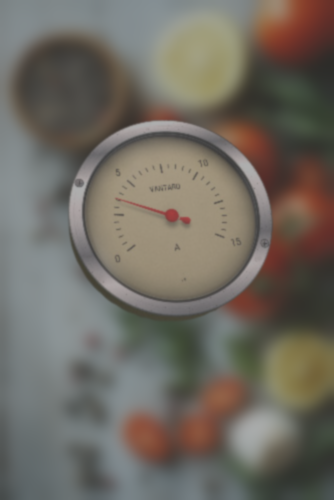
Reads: 3.5A
